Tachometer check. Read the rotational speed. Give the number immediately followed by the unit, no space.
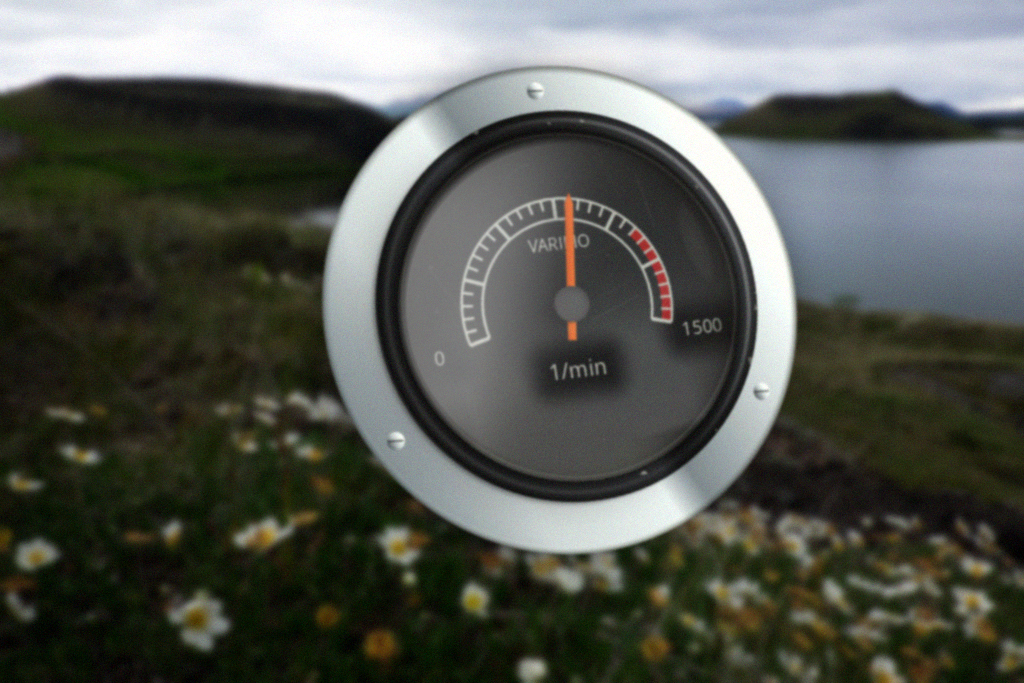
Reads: 800rpm
